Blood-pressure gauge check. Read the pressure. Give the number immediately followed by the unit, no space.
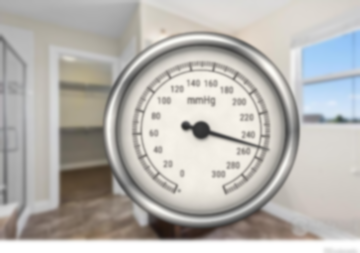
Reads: 250mmHg
